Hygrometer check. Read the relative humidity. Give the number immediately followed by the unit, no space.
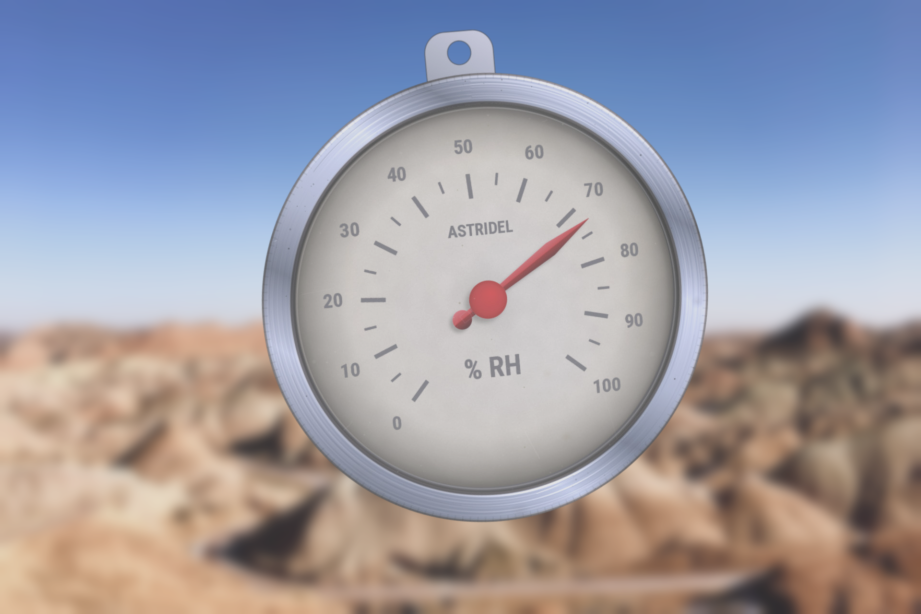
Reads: 72.5%
